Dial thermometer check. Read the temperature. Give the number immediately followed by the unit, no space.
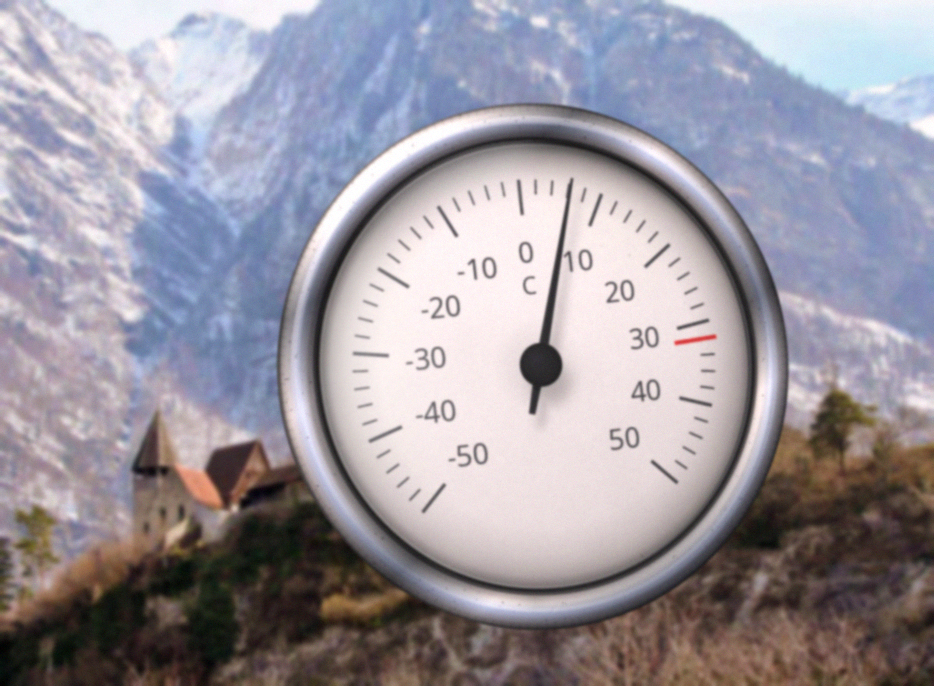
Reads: 6°C
